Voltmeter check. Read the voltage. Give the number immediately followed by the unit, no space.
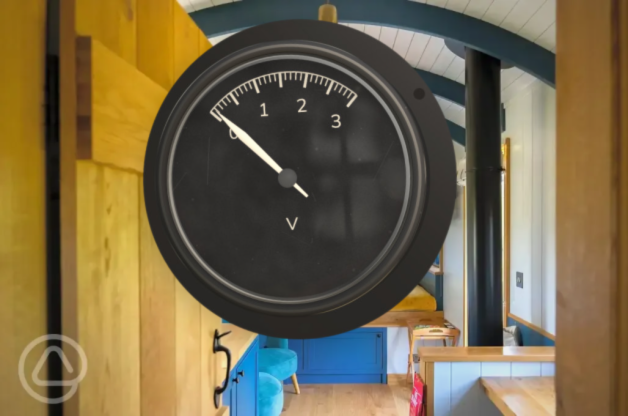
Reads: 0.1V
